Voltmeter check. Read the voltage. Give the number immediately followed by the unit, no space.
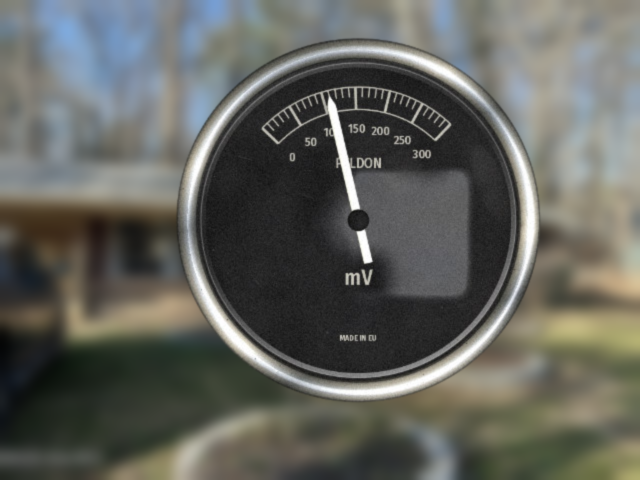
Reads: 110mV
